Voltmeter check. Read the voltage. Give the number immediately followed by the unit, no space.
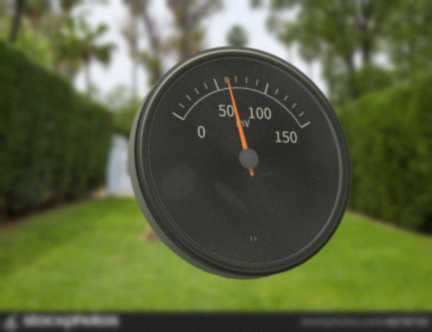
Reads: 60mV
